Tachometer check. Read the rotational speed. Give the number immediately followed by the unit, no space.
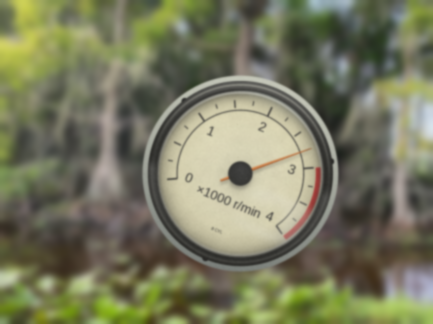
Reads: 2750rpm
